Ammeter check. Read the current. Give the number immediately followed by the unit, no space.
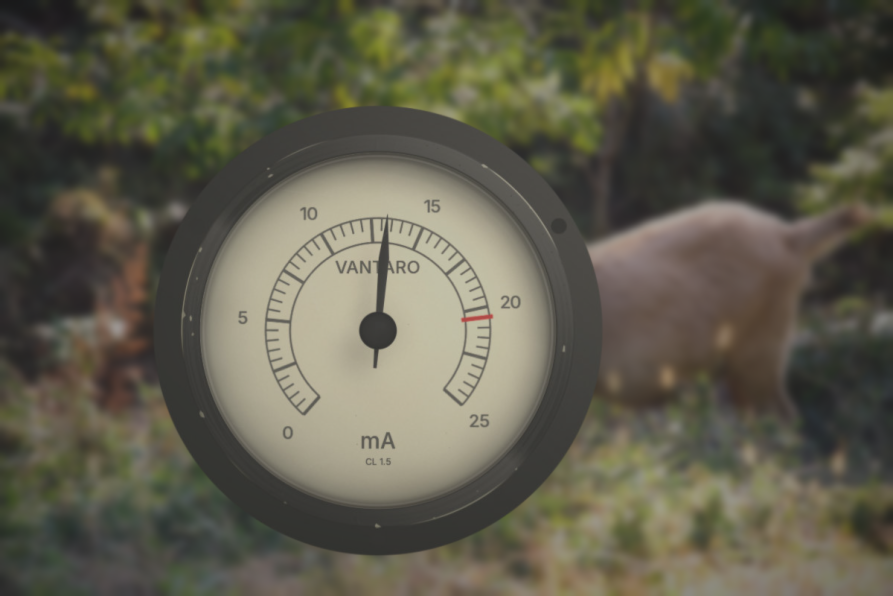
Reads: 13.25mA
